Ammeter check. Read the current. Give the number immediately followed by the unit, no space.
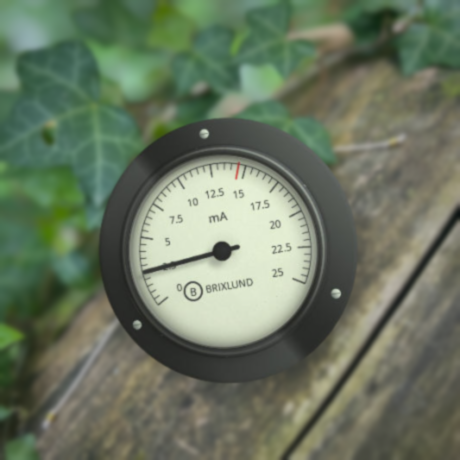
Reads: 2.5mA
